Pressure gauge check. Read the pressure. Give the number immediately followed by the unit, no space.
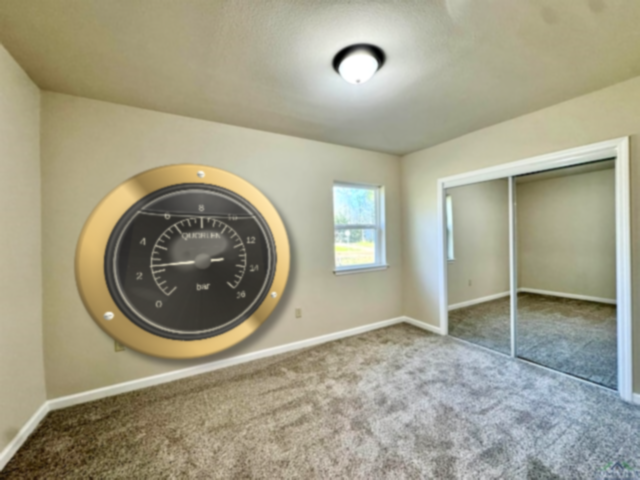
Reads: 2.5bar
